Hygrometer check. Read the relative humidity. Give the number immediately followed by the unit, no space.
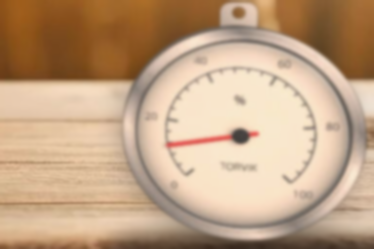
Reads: 12%
